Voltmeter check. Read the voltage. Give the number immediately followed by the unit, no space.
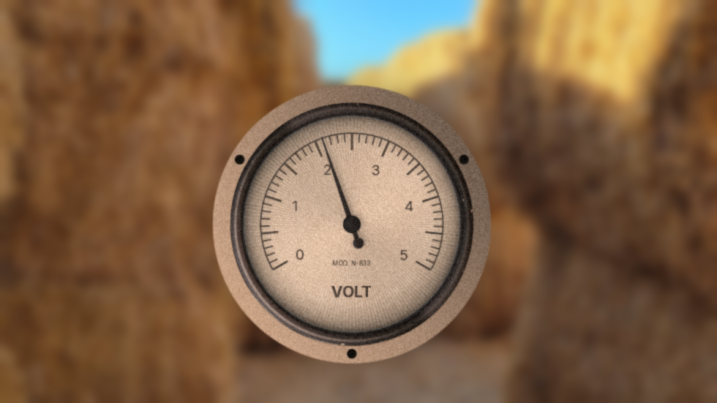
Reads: 2.1V
